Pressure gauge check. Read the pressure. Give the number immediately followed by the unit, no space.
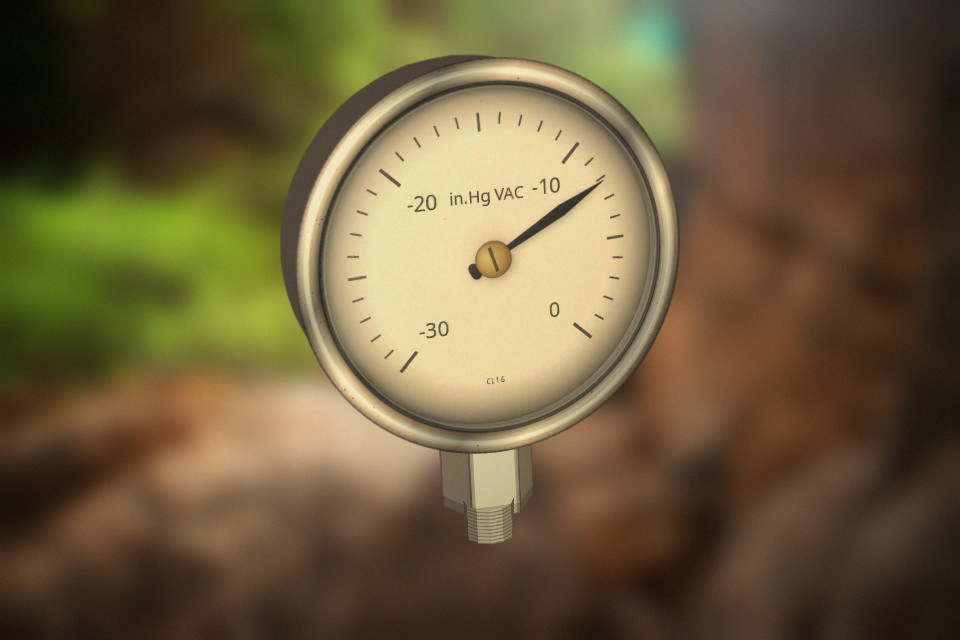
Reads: -8inHg
